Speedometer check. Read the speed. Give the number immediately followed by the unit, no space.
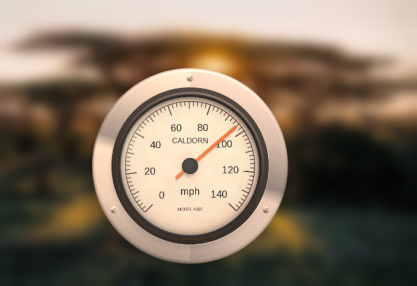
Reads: 96mph
